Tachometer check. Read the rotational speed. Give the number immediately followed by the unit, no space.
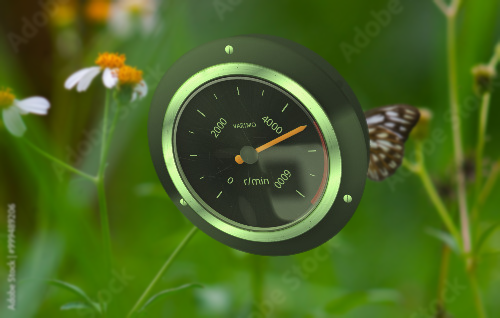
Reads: 4500rpm
